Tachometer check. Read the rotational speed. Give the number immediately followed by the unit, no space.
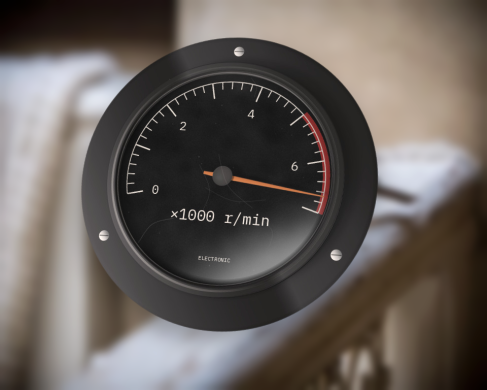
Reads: 6700rpm
